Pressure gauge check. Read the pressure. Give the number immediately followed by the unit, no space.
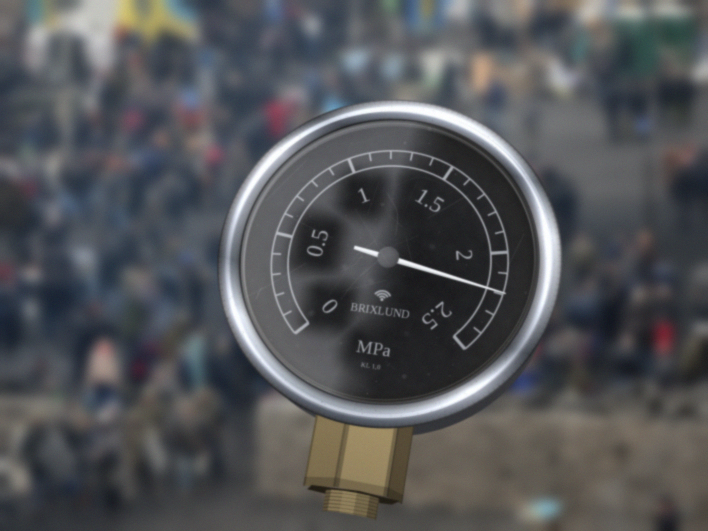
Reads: 2.2MPa
